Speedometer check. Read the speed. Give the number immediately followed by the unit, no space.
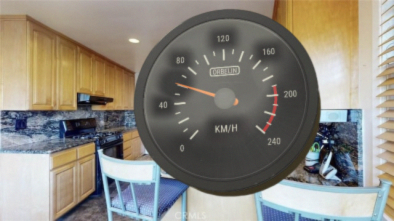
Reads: 60km/h
